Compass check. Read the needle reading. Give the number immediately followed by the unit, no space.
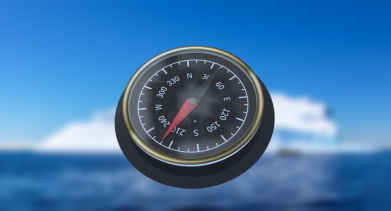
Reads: 220°
